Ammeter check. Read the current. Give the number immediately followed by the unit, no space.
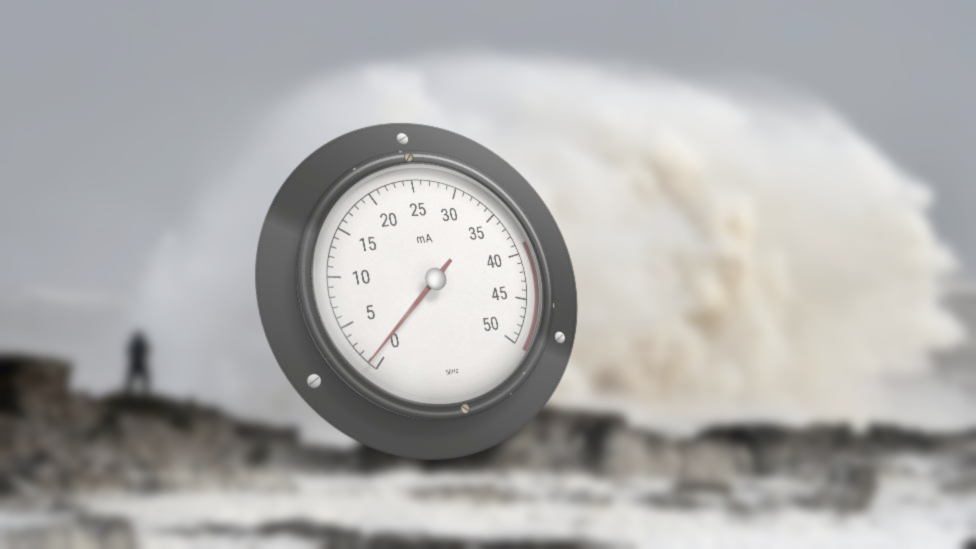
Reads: 1mA
